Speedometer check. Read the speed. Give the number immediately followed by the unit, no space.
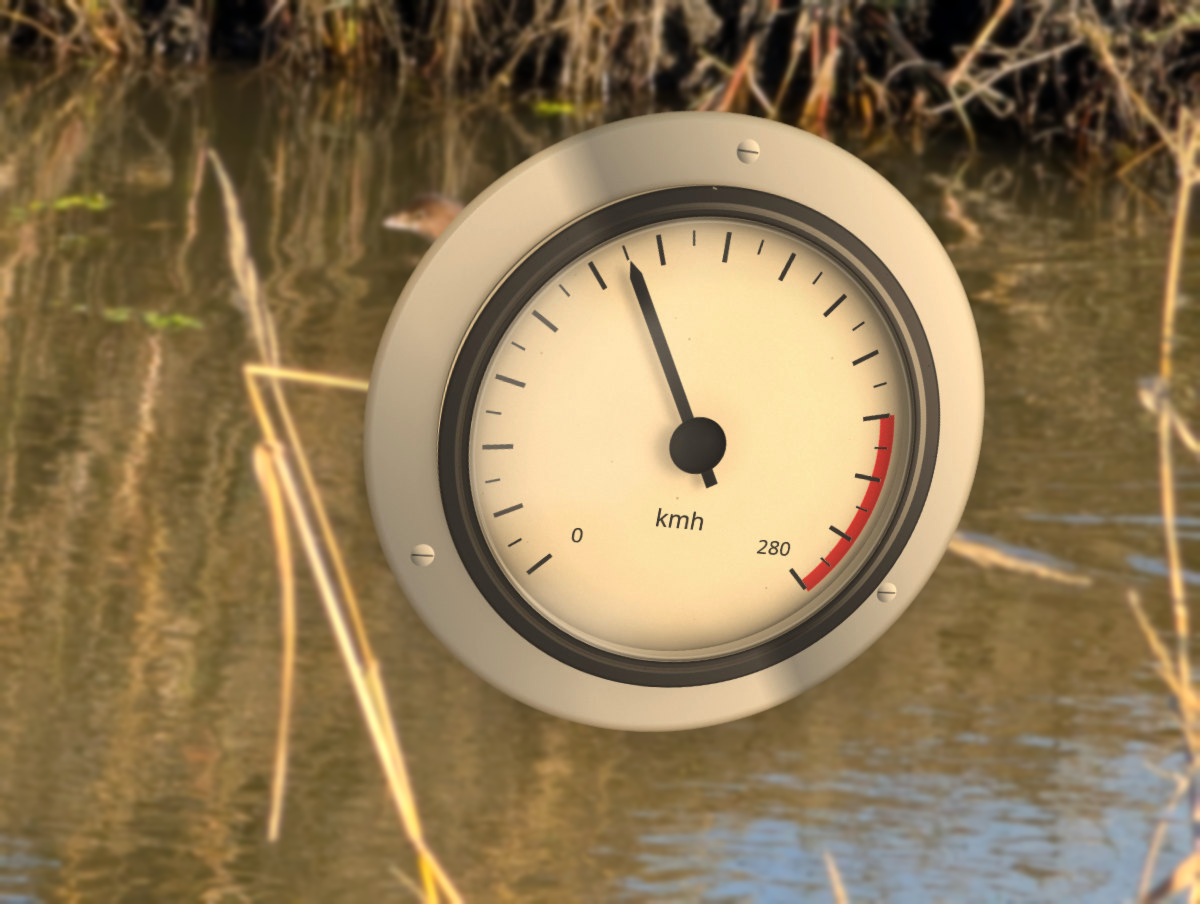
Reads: 110km/h
